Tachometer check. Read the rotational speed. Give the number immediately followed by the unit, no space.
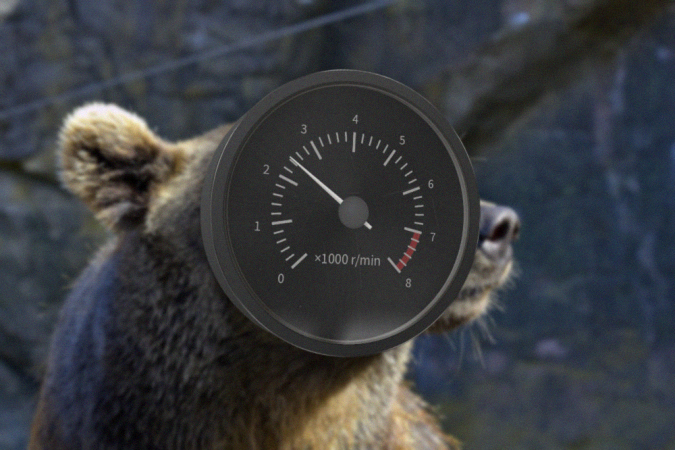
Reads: 2400rpm
